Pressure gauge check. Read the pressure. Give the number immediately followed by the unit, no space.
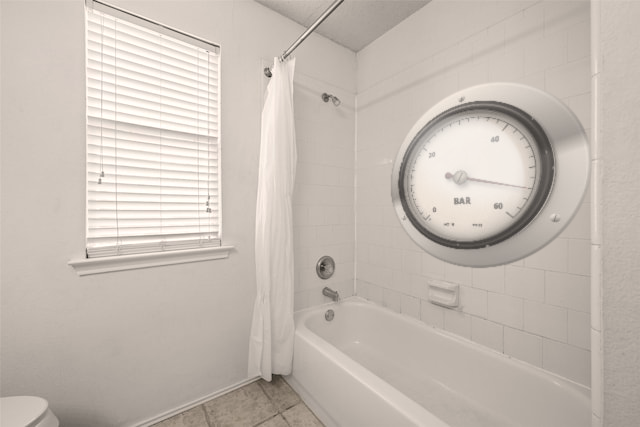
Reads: 54bar
